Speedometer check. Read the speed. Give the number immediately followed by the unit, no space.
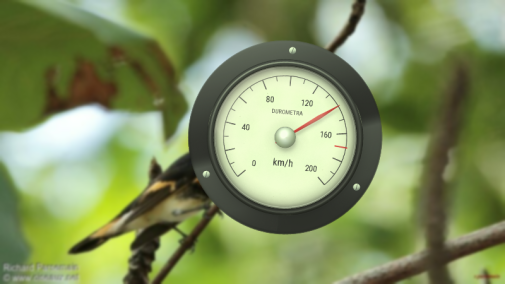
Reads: 140km/h
